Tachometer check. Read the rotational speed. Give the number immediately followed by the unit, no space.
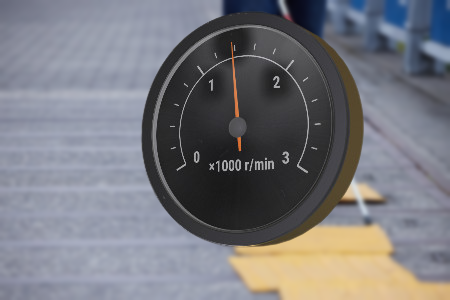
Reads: 1400rpm
